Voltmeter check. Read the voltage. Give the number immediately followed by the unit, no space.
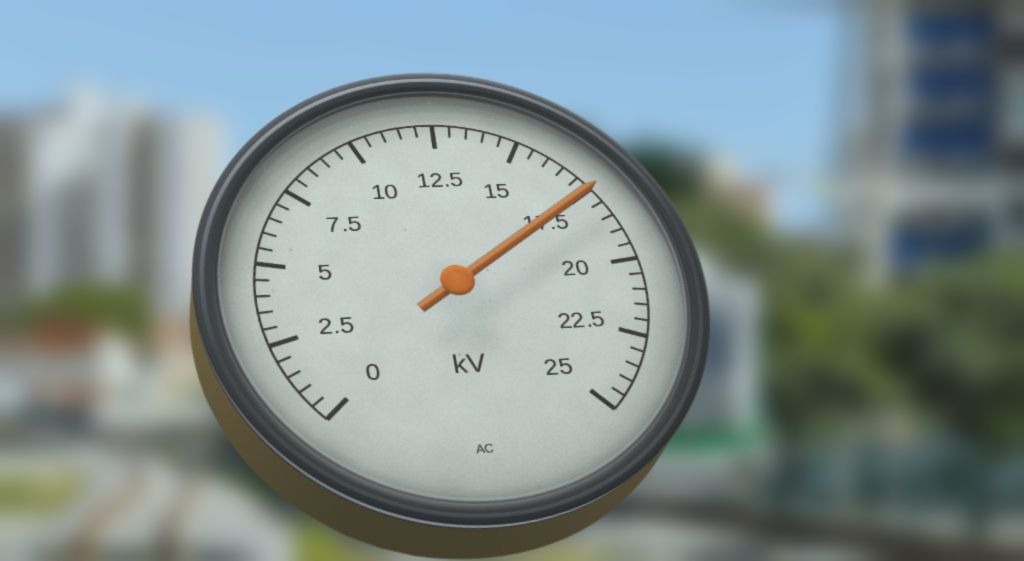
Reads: 17.5kV
